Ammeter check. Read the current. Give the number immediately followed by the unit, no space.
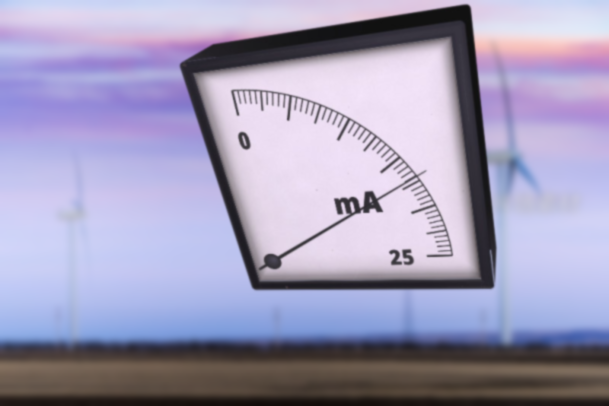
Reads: 17mA
